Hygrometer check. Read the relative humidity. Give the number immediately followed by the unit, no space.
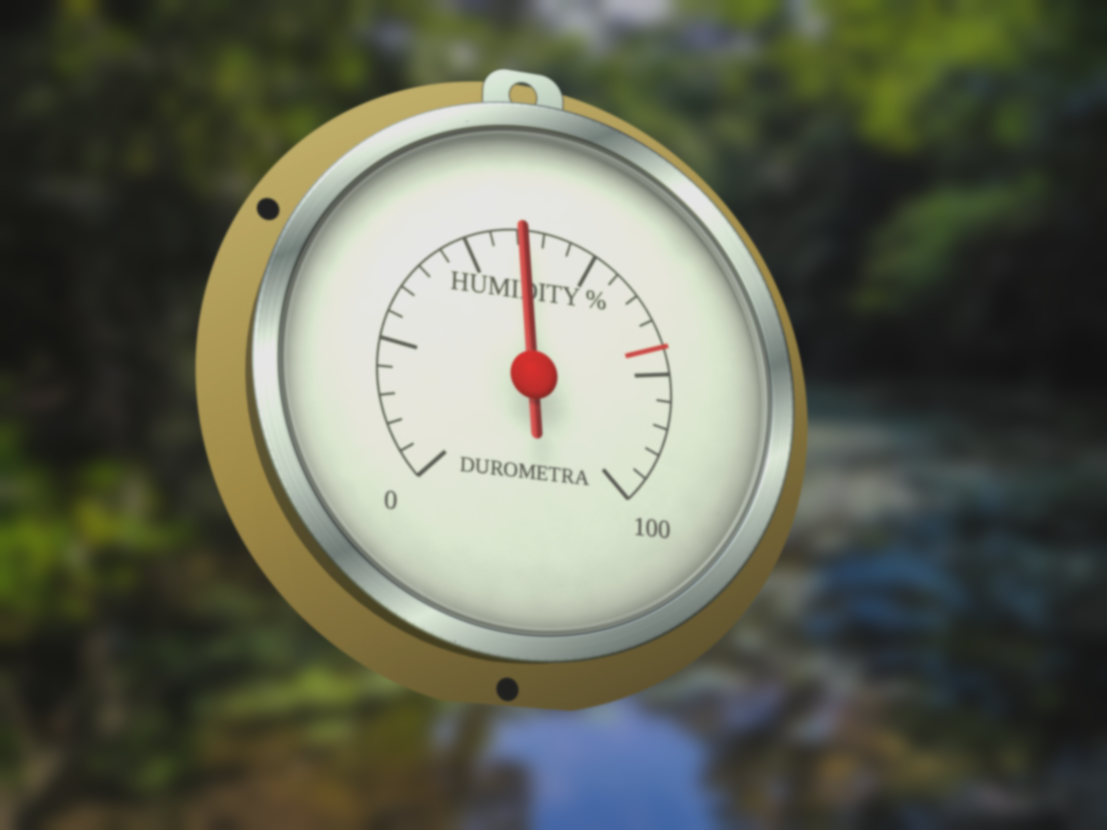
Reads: 48%
